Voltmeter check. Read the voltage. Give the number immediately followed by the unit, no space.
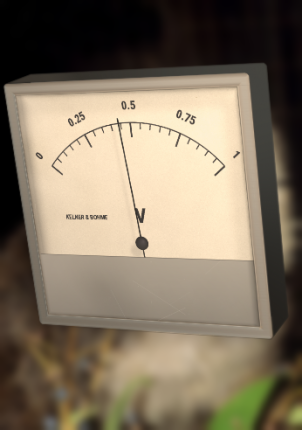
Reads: 0.45V
